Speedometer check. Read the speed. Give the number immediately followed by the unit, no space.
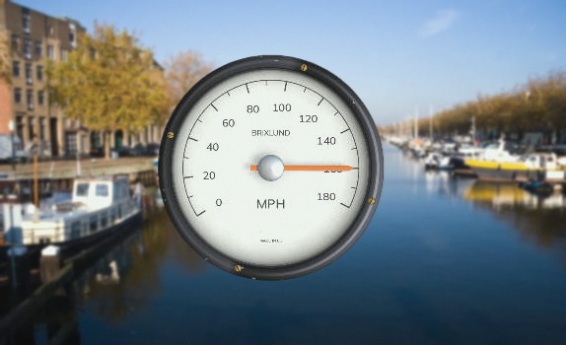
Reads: 160mph
